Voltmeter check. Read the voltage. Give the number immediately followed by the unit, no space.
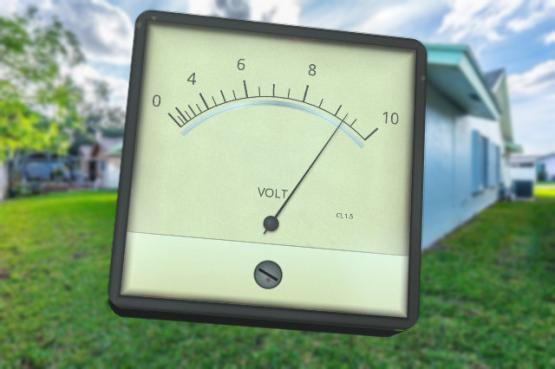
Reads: 9.25V
